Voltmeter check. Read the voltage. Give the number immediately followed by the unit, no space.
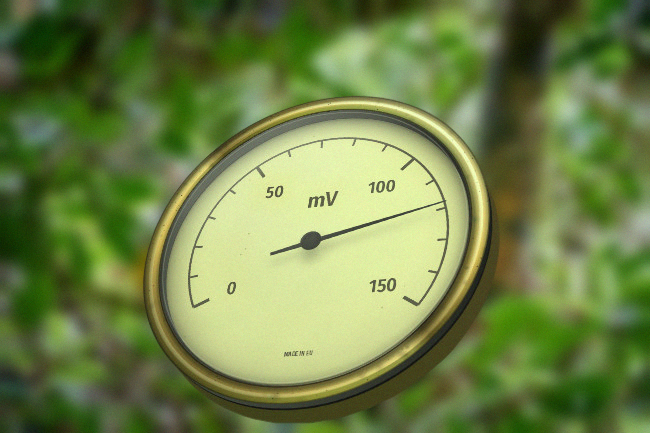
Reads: 120mV
